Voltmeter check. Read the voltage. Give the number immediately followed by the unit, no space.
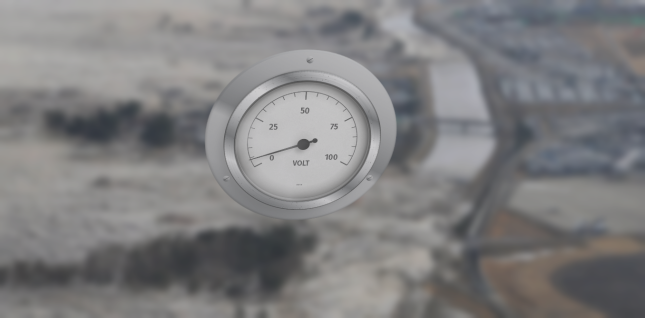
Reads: 5V
